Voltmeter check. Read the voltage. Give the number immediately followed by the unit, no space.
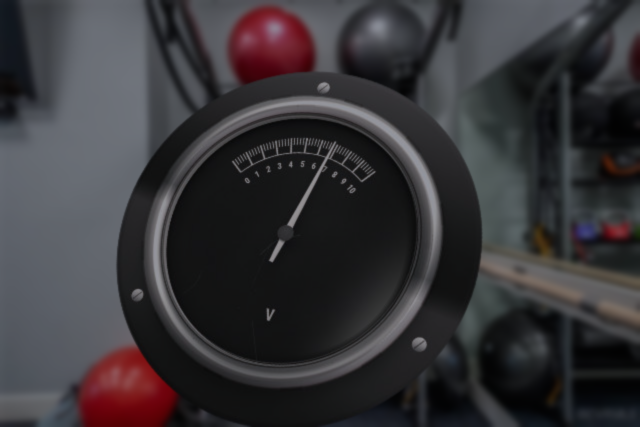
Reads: 7V
